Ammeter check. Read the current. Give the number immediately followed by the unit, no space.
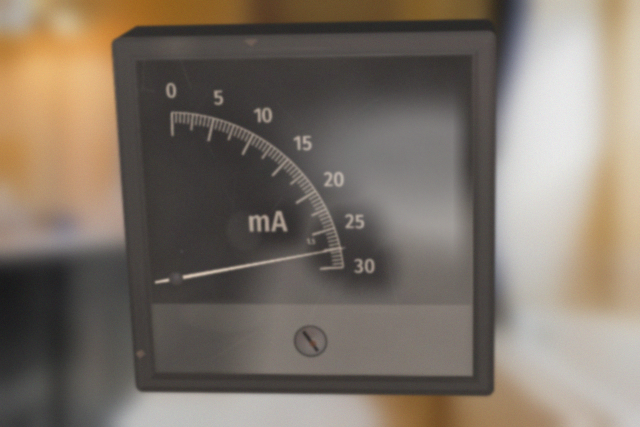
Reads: 27.5mA
